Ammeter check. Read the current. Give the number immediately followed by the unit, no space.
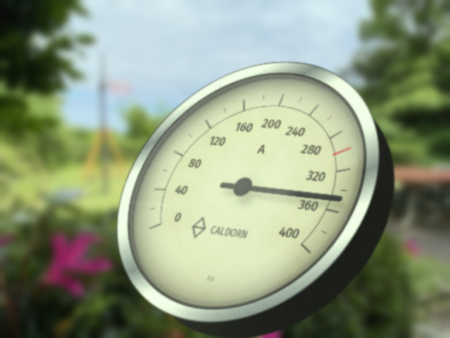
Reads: 350A
